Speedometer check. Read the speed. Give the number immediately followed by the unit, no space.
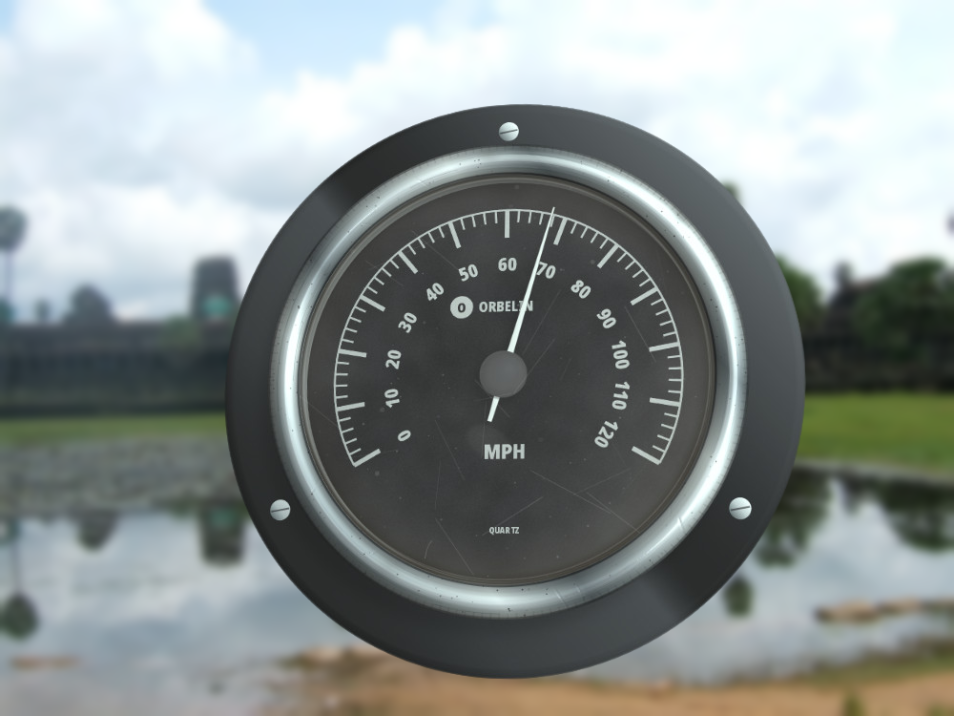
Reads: 68mph
